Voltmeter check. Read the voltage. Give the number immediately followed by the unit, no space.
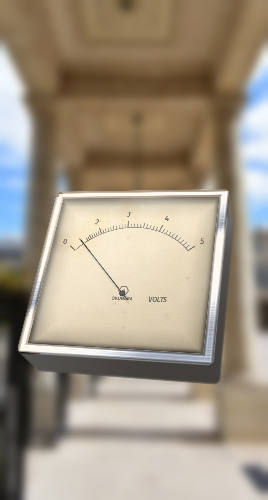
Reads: 1V
